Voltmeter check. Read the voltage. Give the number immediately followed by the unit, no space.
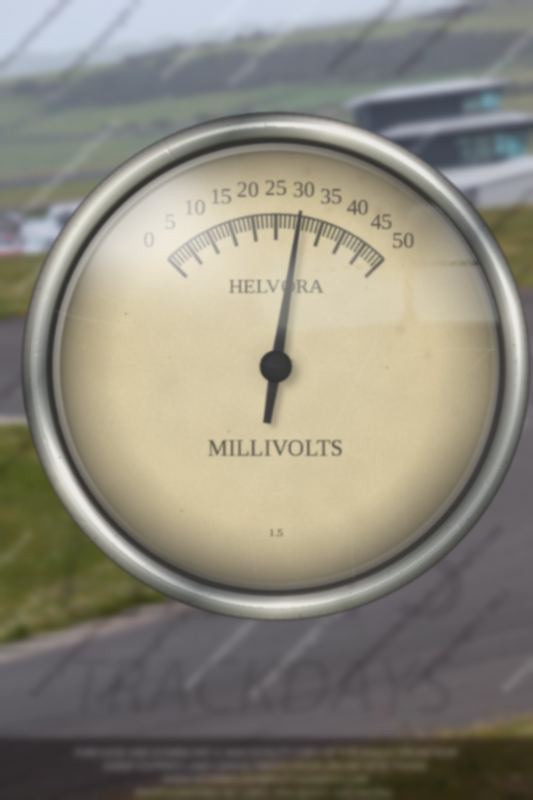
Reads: 30mV
